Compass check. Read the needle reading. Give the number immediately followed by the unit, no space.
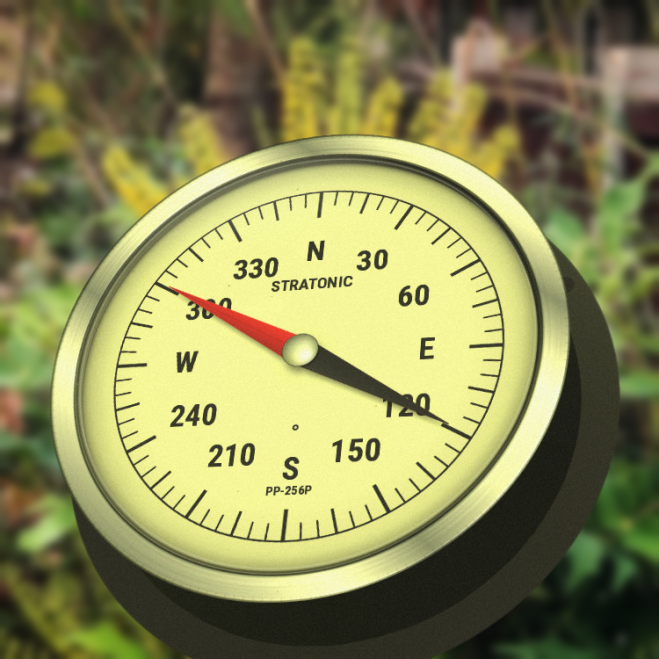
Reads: 300°
